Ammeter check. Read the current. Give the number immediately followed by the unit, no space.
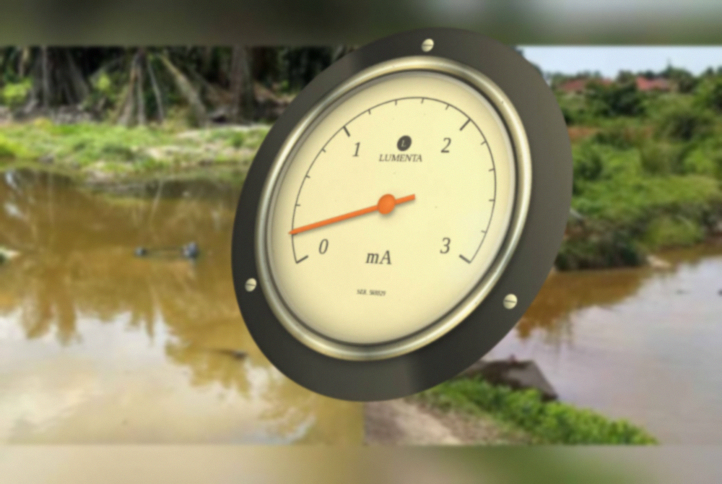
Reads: 0.2mA
